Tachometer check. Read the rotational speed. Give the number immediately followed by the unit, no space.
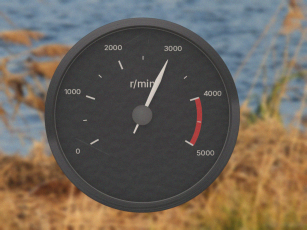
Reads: 3000rpm
